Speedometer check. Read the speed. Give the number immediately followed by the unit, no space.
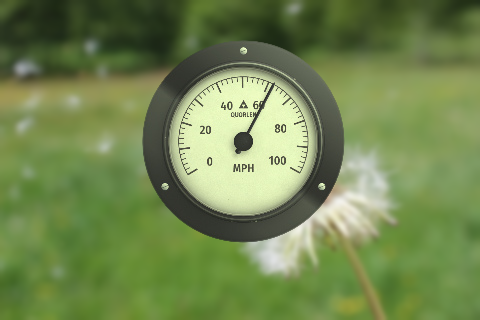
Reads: 62mph
